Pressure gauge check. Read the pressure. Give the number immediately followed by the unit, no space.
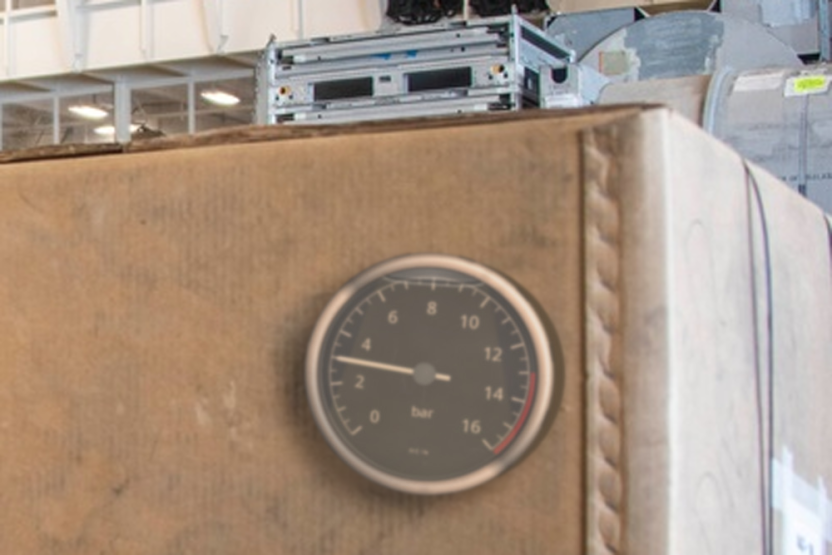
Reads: 3bar
